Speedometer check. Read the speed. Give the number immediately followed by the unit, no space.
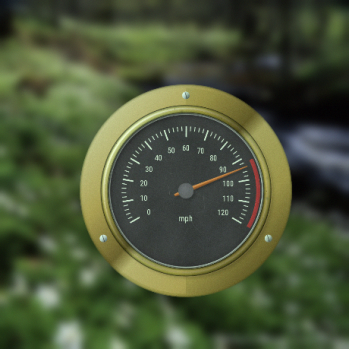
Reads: 94mph
